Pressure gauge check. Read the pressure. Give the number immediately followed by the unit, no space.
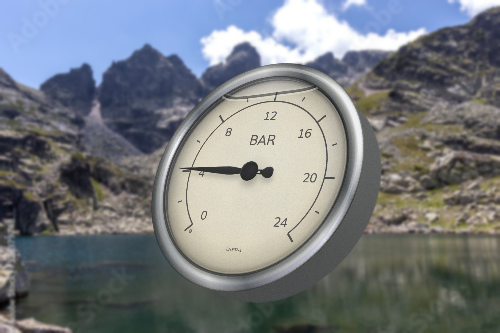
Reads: 4bar
